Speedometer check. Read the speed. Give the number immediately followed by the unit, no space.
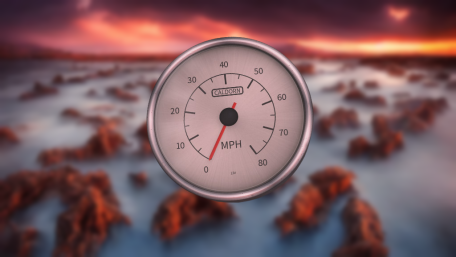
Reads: 0mph
